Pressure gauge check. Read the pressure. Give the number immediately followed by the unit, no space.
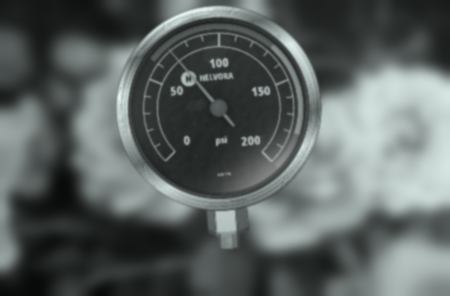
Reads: 70psi
